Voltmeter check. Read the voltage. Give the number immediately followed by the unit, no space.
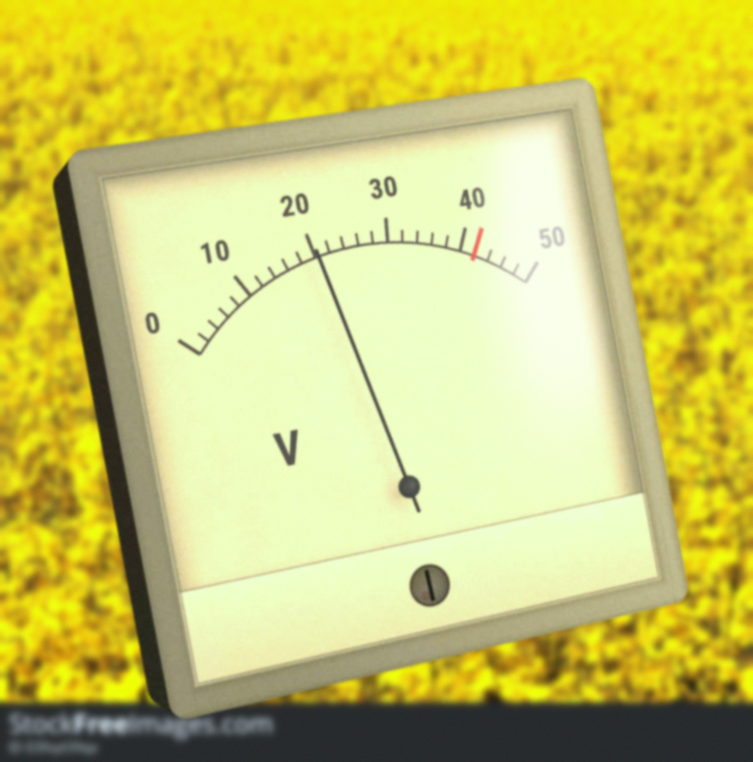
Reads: 20V
